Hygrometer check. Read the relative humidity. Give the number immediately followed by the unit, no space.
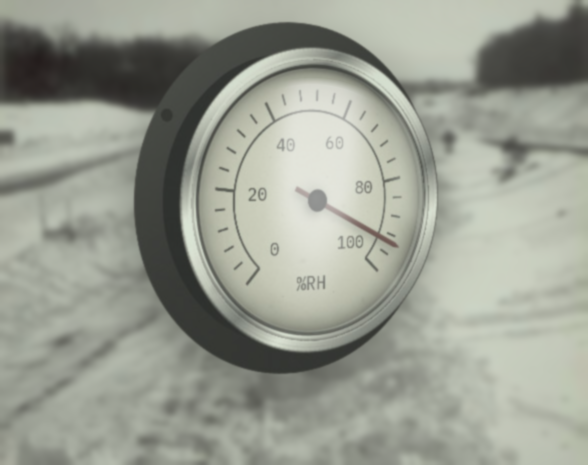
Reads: 94%
